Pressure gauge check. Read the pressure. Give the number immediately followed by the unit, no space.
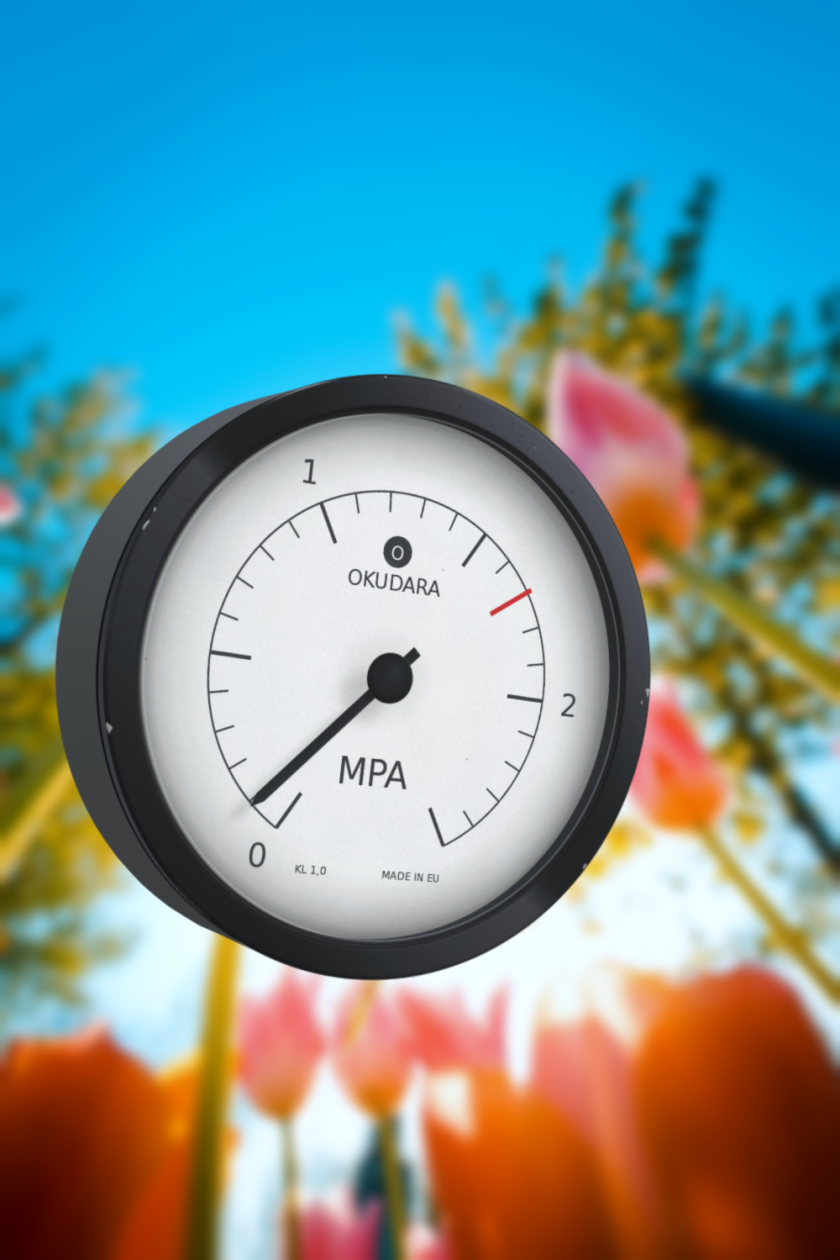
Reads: 0.1MPa
